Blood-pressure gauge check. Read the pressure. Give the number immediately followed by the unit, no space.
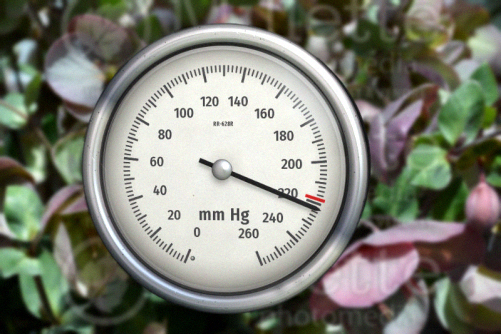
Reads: 222mmHg
